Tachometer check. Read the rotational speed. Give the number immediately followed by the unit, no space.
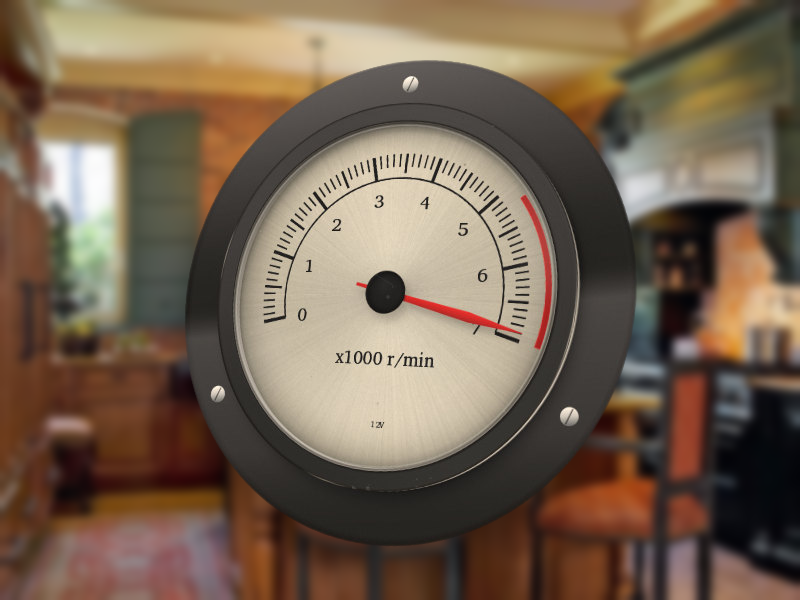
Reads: 6900rpm
